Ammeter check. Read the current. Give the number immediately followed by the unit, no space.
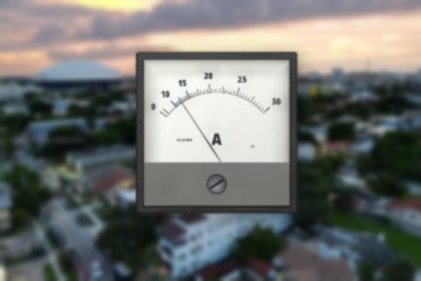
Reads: 12.5A
